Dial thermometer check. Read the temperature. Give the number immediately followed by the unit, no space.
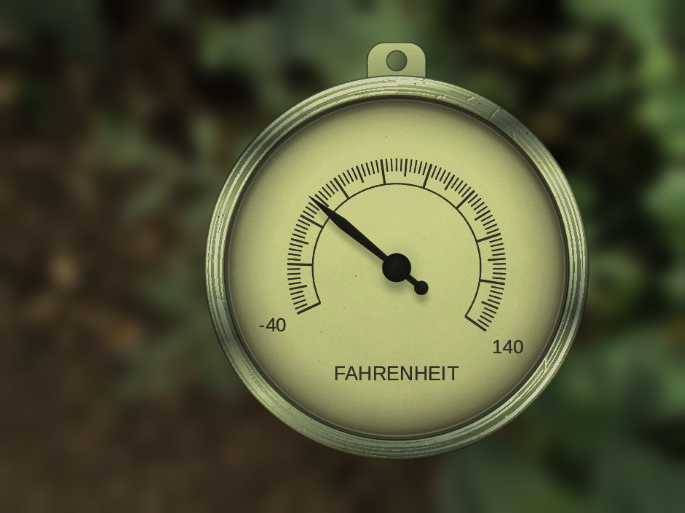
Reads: 8°F
